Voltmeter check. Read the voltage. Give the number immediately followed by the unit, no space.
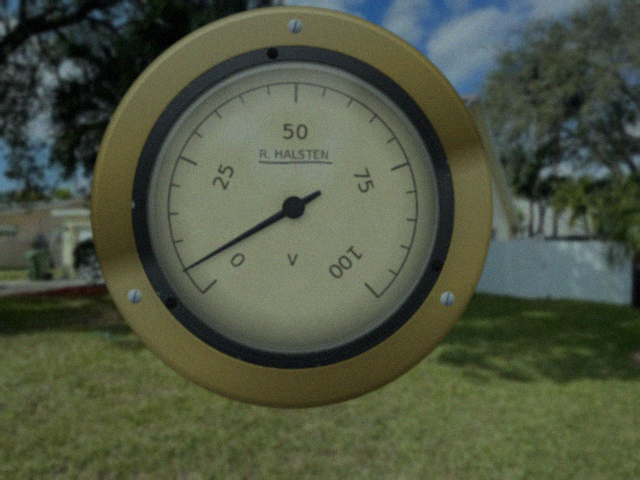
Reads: 5V
